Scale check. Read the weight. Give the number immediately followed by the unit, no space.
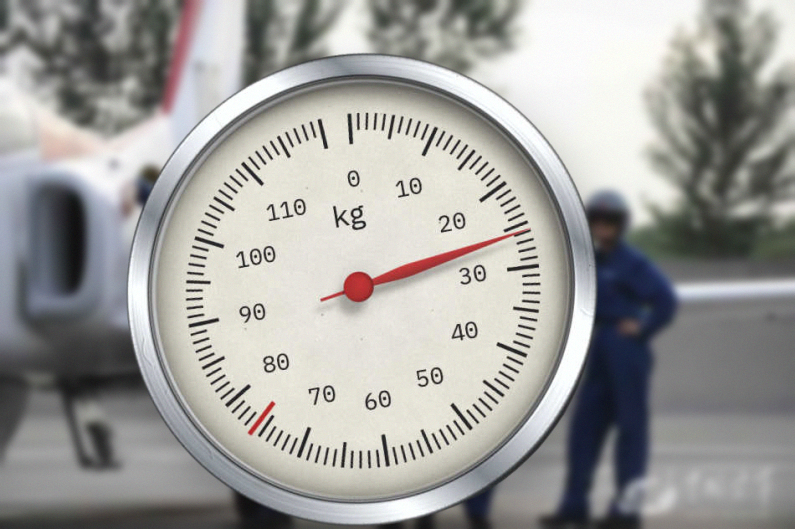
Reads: 26kg
